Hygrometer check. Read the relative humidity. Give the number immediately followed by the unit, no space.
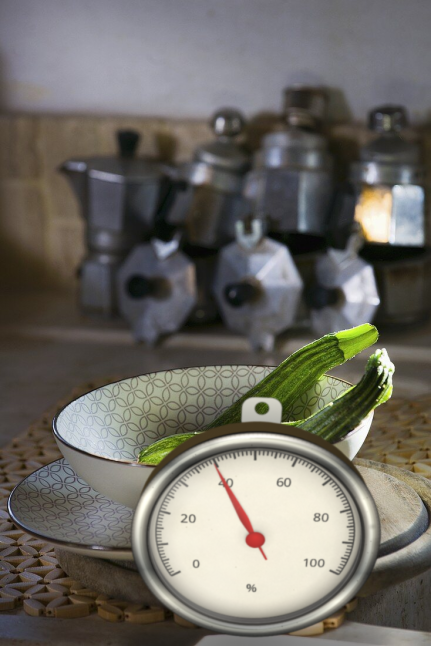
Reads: 40%
